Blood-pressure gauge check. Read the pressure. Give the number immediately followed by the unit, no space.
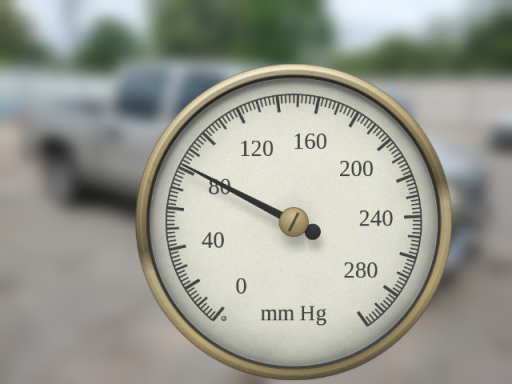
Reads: 82mmHg
